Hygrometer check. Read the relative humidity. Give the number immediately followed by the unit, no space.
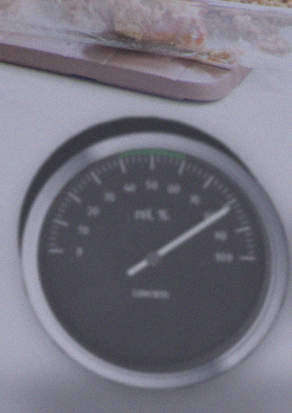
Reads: 80%
